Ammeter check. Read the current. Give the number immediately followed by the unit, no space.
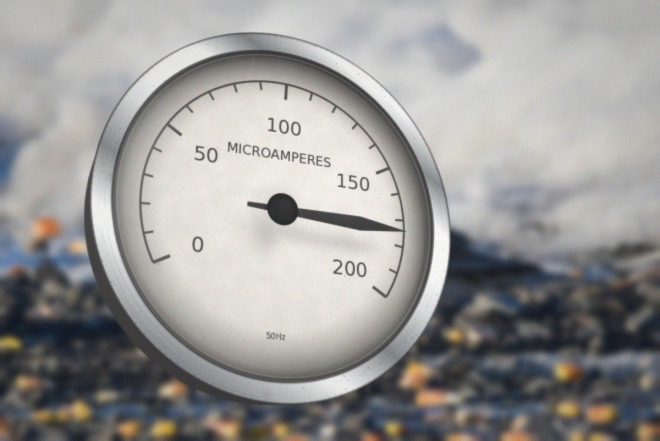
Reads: 175µA
